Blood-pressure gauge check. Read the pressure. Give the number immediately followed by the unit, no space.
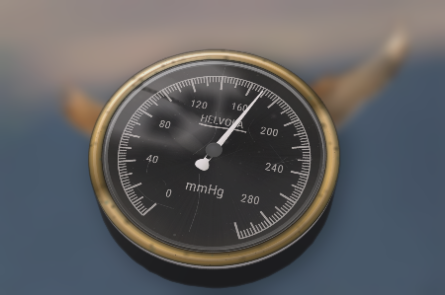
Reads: 170mmHg
